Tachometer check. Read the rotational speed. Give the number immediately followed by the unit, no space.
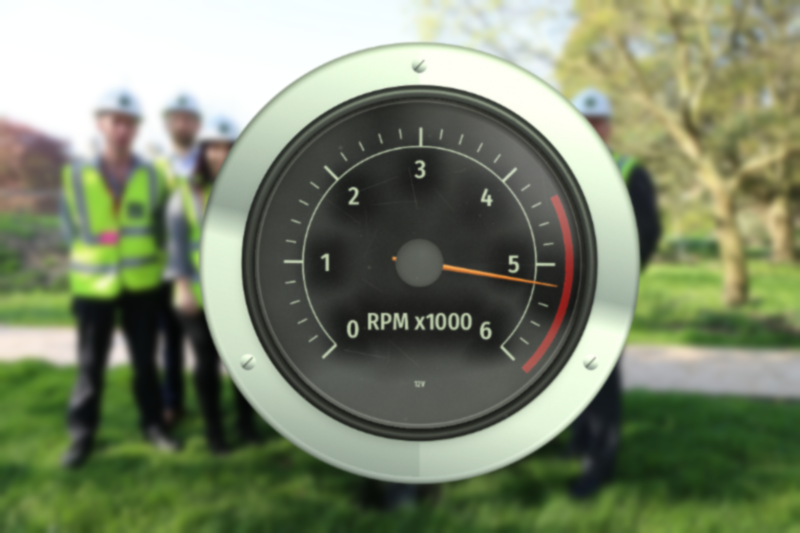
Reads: 5200rpm
